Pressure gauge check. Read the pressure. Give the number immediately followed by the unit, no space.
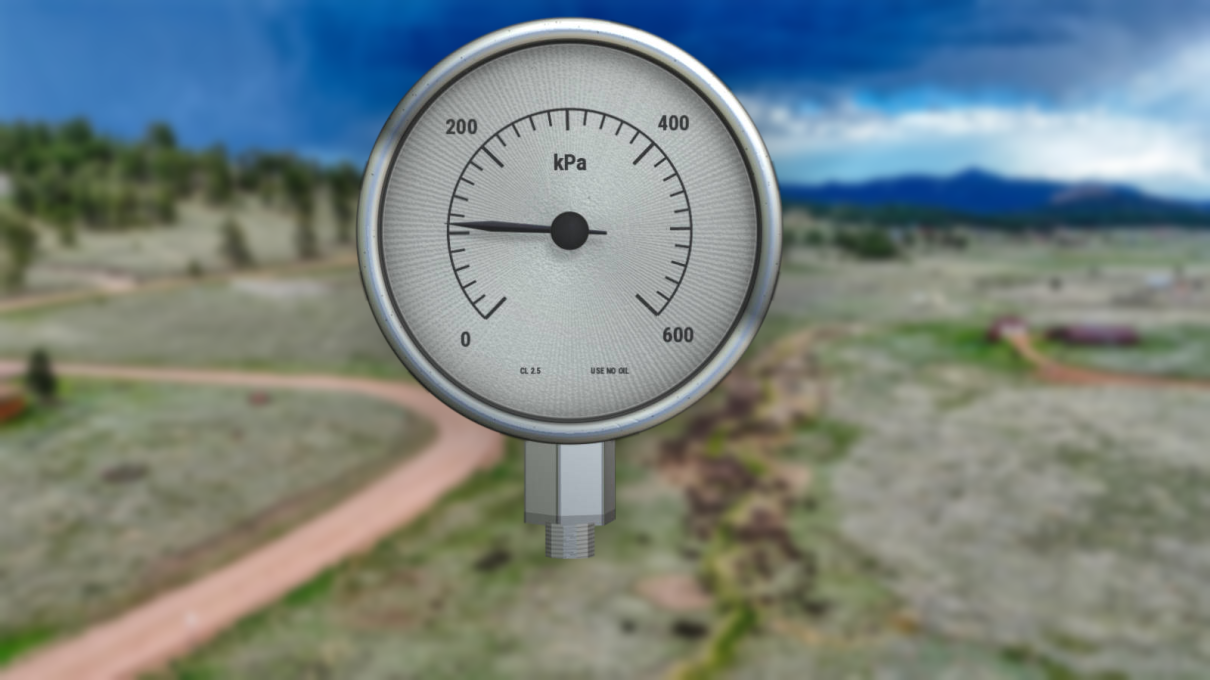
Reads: 110kPa
